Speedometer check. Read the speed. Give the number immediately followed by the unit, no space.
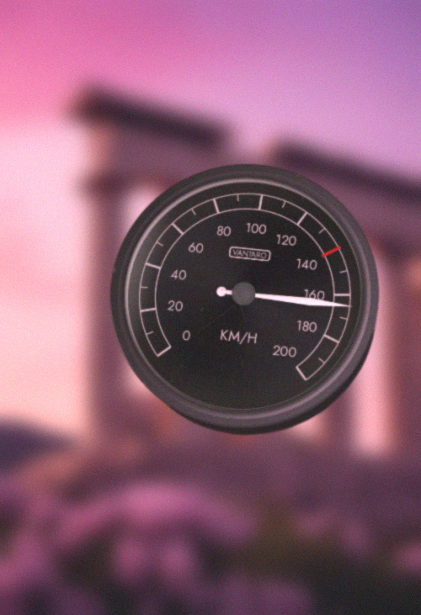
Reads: 165km/h
